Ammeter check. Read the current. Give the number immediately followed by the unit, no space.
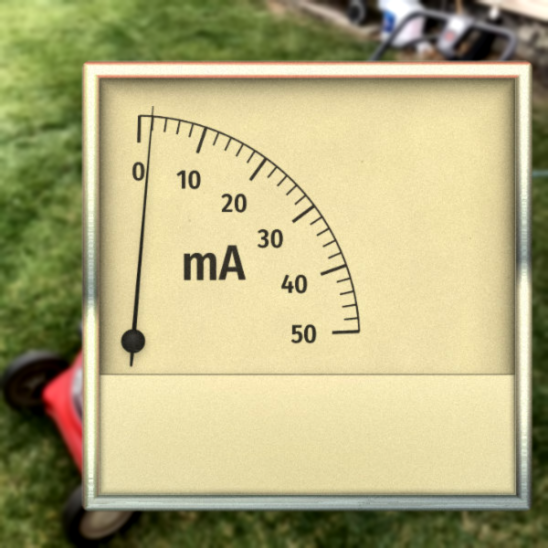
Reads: 2mA
